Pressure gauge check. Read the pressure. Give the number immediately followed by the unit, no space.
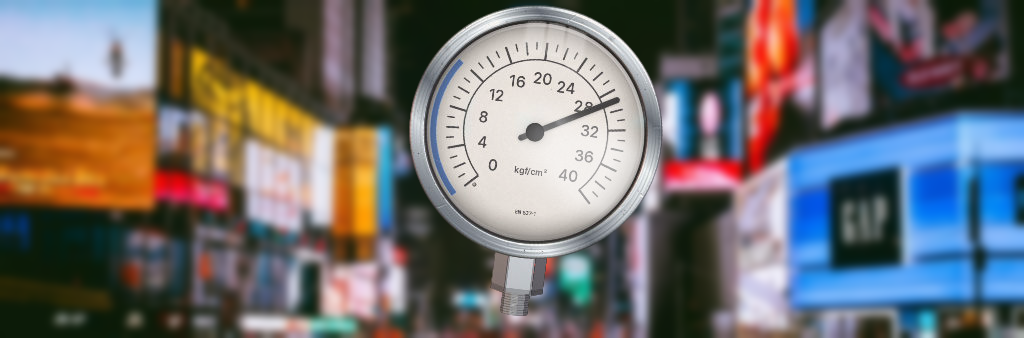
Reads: 29kg/cm²
